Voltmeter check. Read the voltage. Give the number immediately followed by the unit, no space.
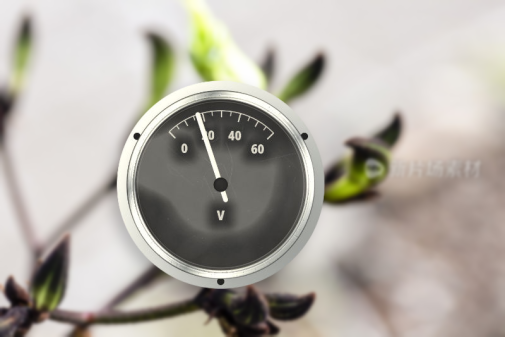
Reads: 17.5V
